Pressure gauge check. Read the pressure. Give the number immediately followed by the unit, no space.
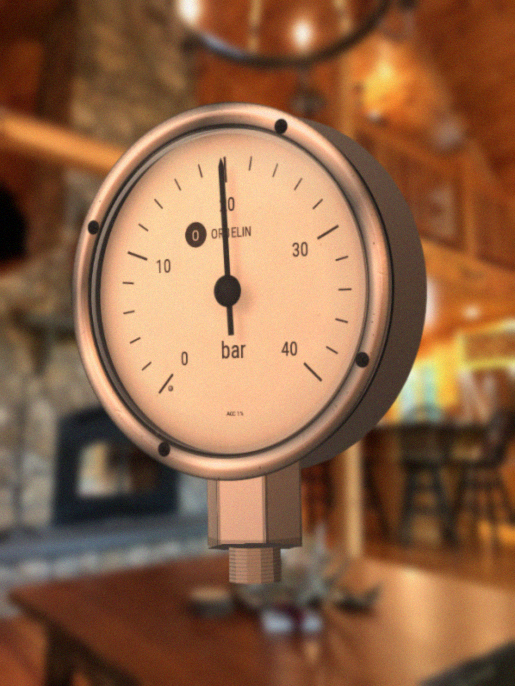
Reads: 20bar
